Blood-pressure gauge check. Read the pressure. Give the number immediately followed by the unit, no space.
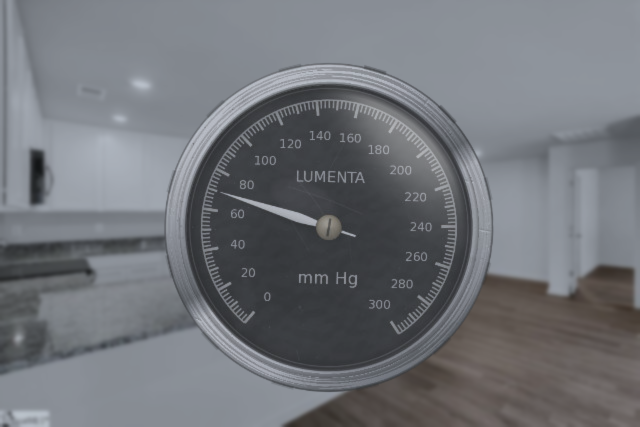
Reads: 70mmHg
